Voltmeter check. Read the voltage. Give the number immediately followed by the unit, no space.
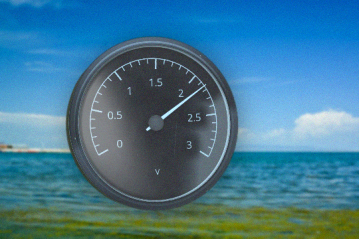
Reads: 2.15V
